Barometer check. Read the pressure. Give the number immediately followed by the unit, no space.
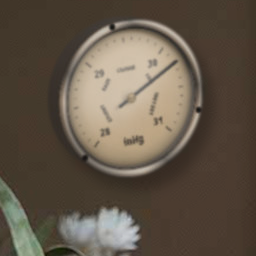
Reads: 30.2inHg
